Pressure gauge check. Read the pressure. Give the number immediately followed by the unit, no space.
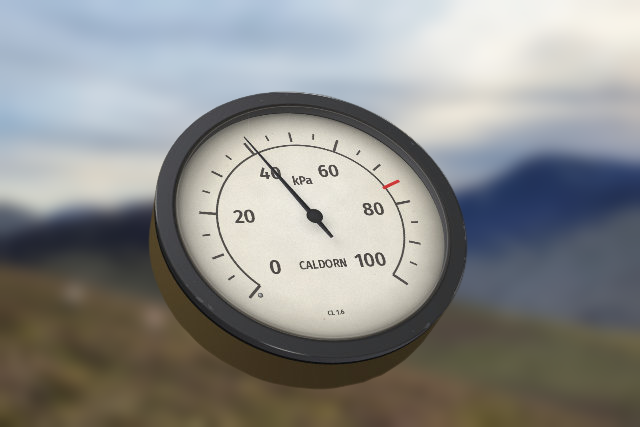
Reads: 40kPa
